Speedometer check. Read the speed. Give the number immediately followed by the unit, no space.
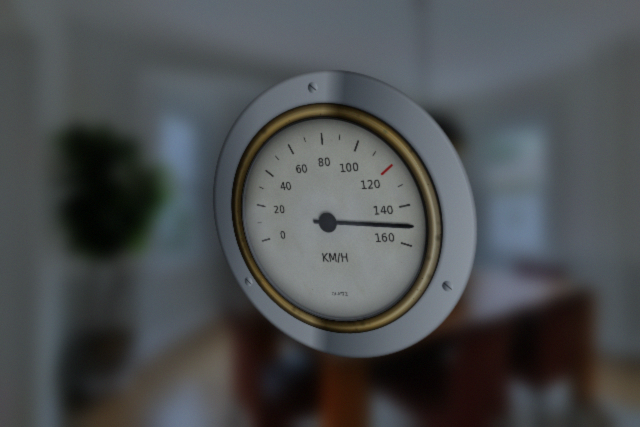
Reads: 150km/h
